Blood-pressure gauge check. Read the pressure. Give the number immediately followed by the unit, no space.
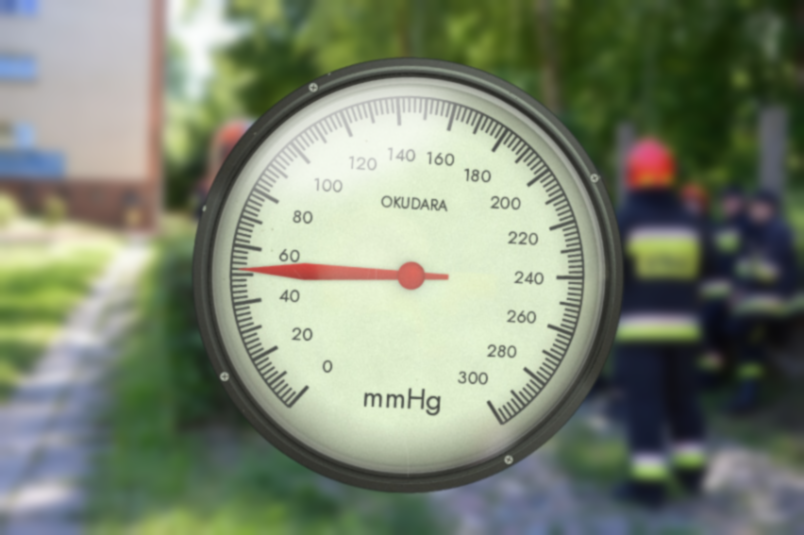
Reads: 52mmHg
